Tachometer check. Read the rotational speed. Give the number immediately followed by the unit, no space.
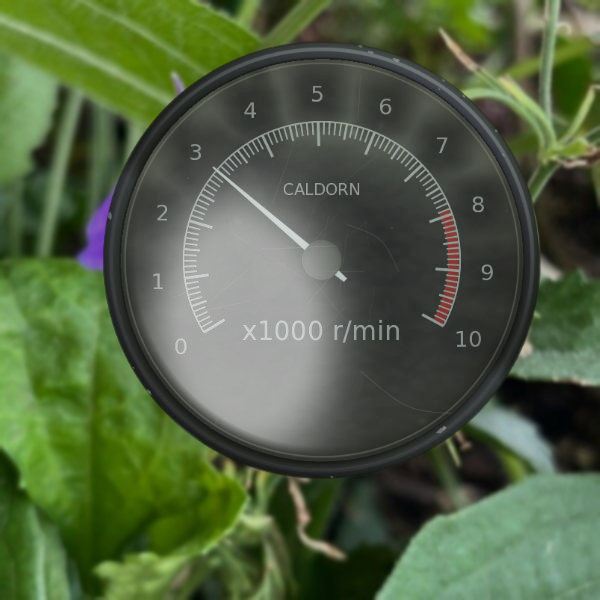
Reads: 3000rpm
